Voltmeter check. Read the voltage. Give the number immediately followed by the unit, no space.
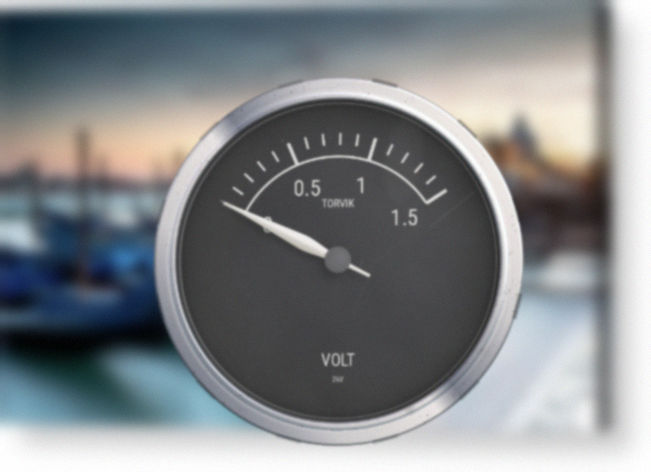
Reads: 0V
